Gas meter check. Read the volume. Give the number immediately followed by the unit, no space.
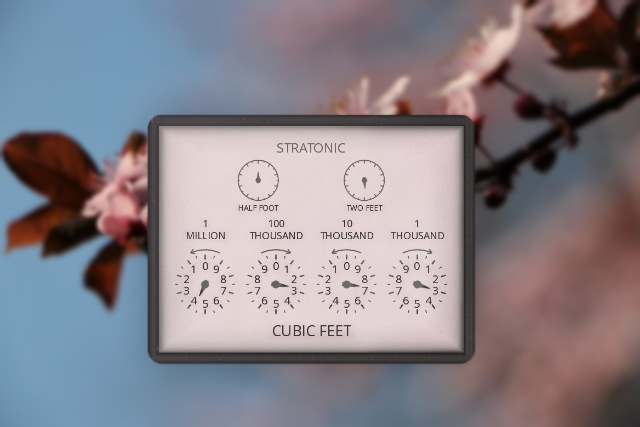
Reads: 427300ft³
